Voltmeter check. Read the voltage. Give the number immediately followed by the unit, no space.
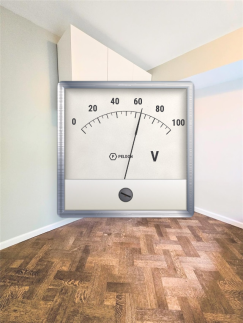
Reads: 65V
